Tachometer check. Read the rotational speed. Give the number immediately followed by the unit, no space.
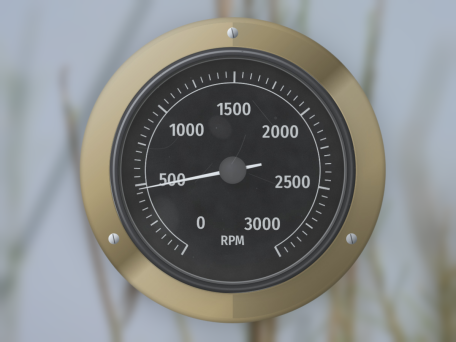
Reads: 475rpm
